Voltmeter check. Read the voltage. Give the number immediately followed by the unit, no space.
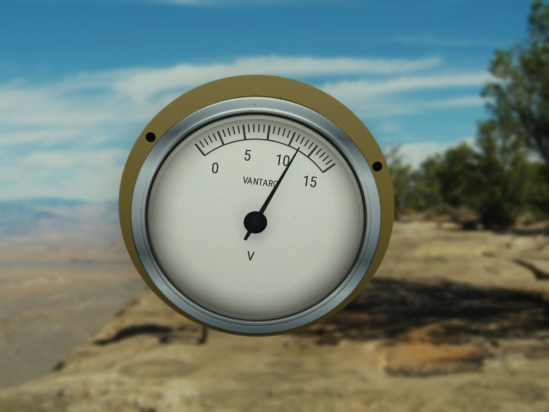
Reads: 11V
